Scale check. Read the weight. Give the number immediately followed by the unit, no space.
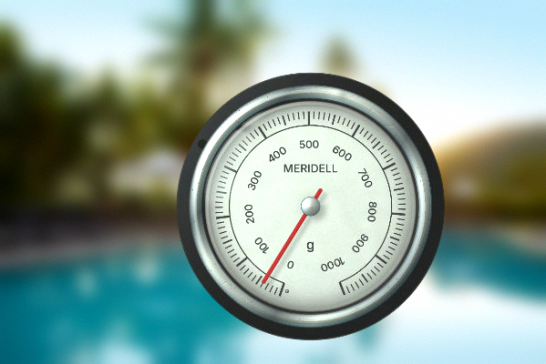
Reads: 40g
